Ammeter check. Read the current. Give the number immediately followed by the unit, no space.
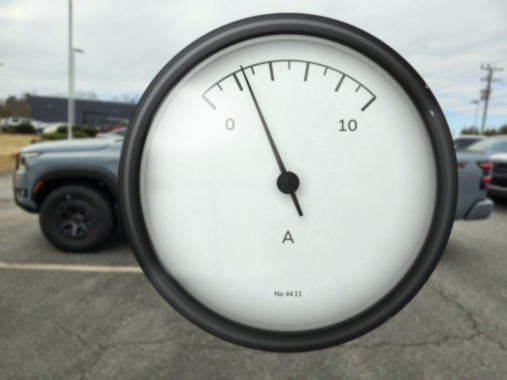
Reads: 2.5A
